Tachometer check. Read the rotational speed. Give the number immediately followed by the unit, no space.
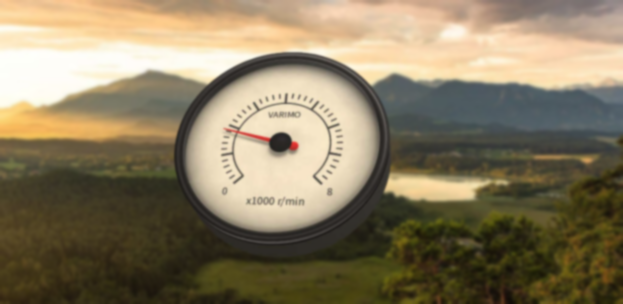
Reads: 1800rpm
